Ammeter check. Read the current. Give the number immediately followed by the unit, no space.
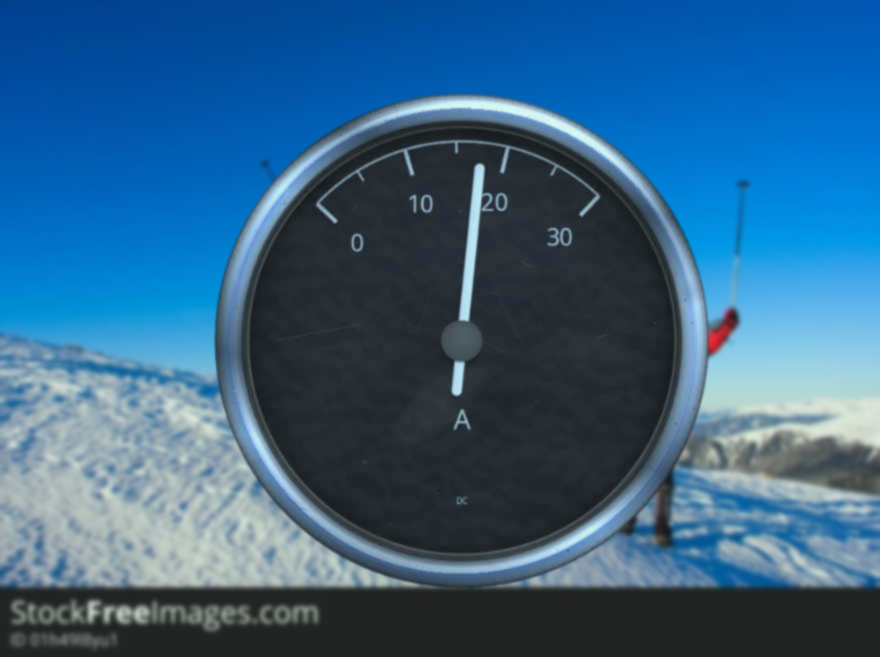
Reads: 17.5A
